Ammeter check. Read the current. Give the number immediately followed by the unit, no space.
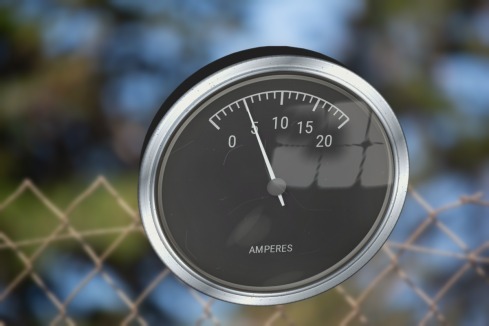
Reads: 5A
